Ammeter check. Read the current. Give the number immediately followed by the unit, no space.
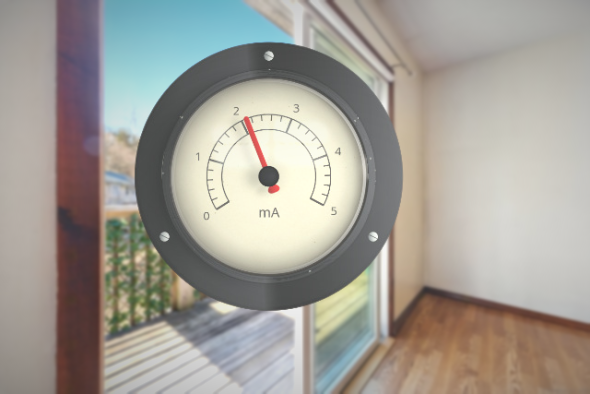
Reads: 2.1mA
